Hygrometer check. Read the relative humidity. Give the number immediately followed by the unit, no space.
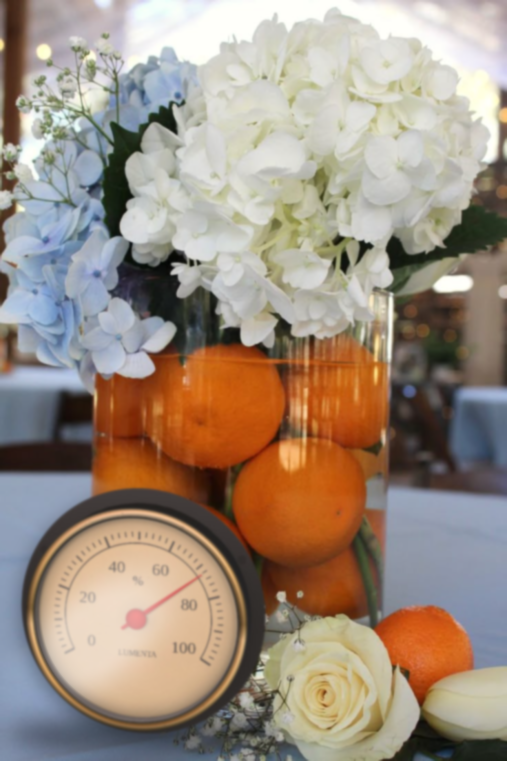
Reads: 72%
